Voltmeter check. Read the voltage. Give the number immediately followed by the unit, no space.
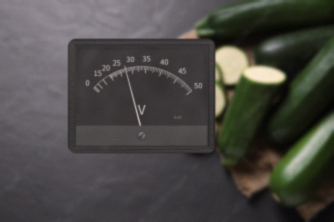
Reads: 27.5V
